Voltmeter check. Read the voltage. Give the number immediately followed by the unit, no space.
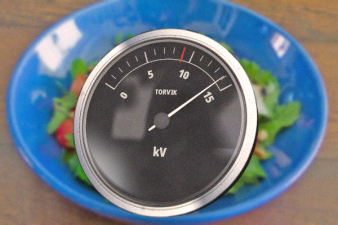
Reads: 14kV
